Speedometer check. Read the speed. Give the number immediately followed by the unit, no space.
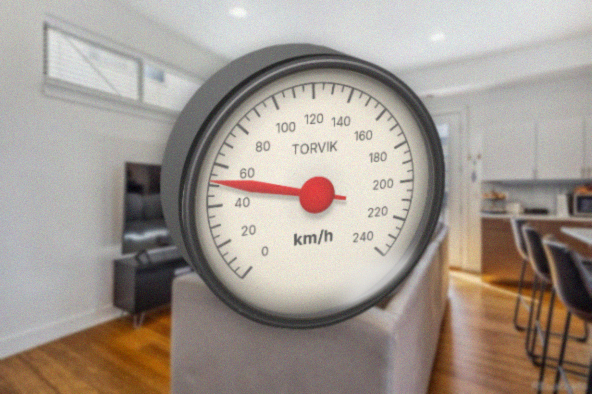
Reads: 52.5km/h
